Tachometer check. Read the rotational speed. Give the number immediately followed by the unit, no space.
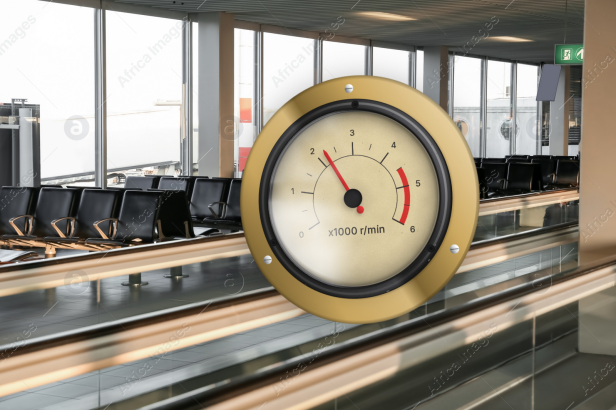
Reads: 2250rpm
